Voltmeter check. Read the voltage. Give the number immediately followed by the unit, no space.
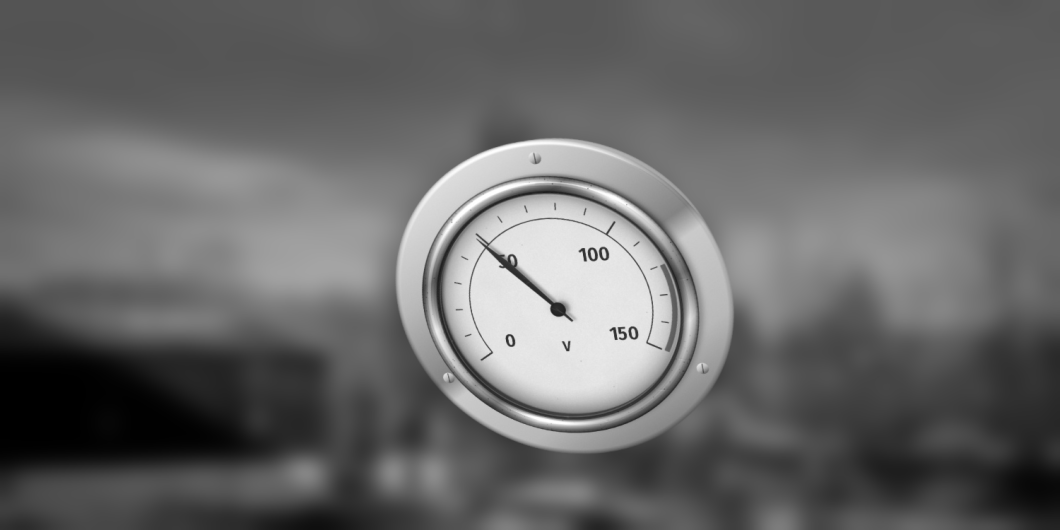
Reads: 50V
